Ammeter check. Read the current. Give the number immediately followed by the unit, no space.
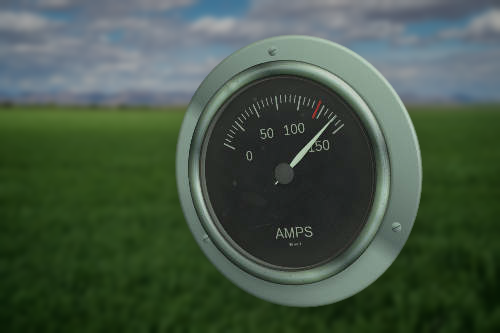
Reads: 140A
